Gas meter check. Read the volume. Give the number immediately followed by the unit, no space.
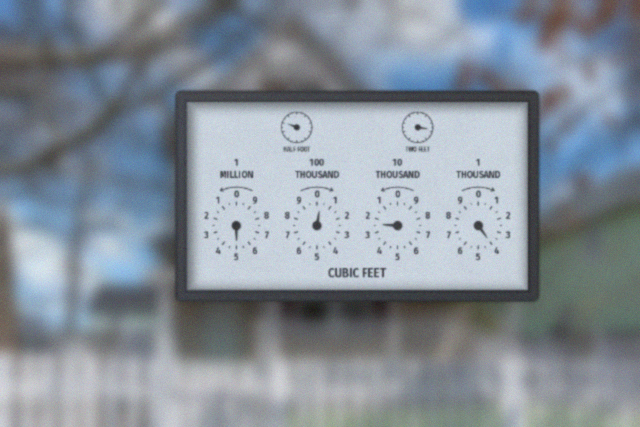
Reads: 502400ft³
